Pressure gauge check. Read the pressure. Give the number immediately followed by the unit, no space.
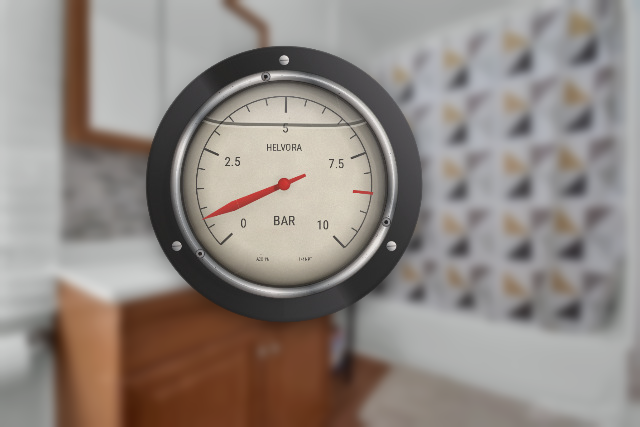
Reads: 0.75bar
